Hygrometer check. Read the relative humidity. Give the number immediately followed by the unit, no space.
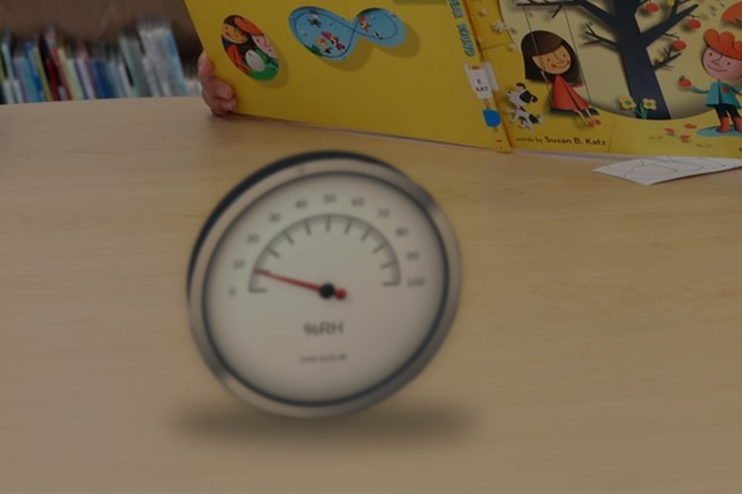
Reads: 10%
